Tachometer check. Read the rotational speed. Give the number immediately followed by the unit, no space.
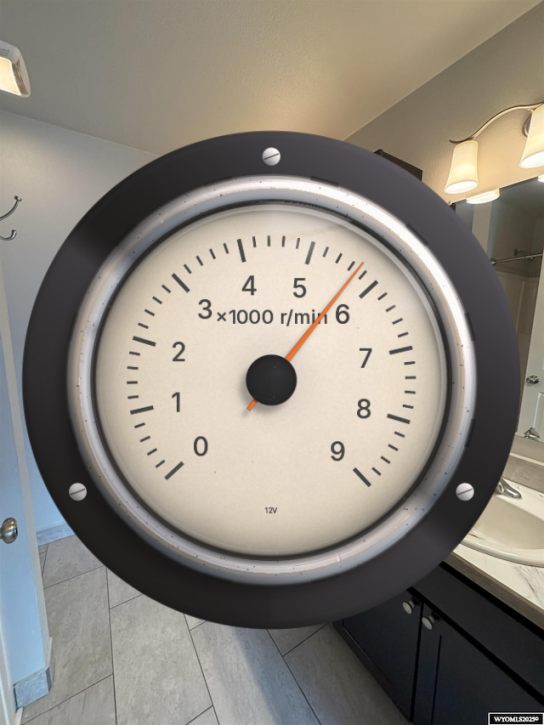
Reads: 5700rpm
